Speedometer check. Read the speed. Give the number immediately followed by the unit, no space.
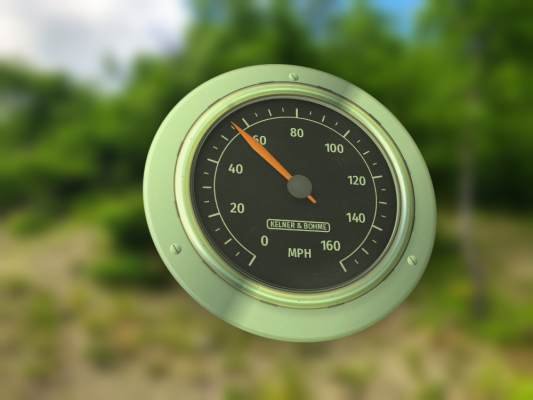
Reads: 55mph
